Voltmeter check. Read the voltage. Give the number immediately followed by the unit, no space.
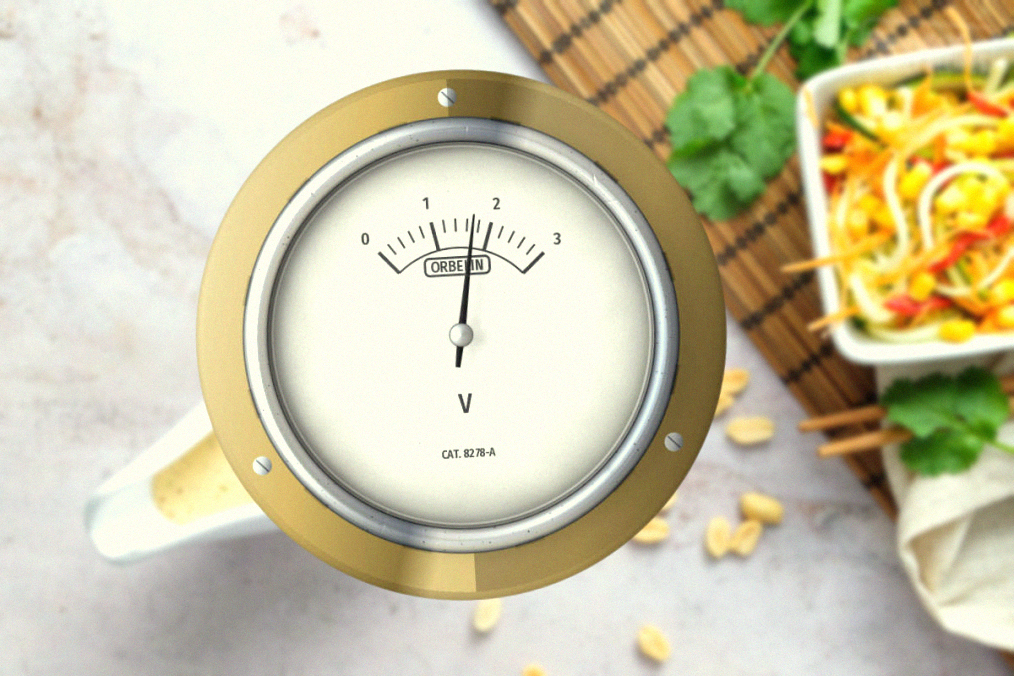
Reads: 1.7V
